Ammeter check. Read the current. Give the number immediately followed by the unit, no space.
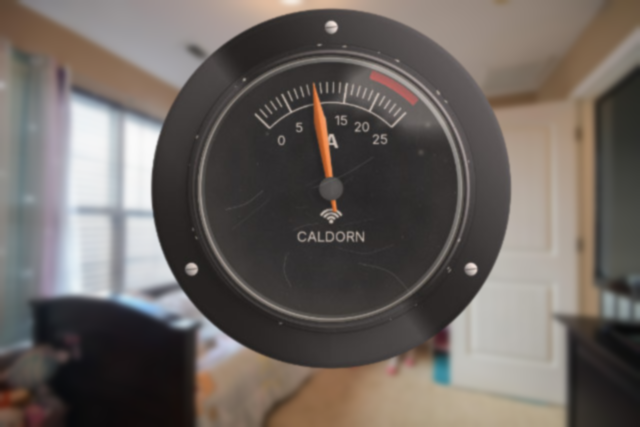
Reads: 10A
